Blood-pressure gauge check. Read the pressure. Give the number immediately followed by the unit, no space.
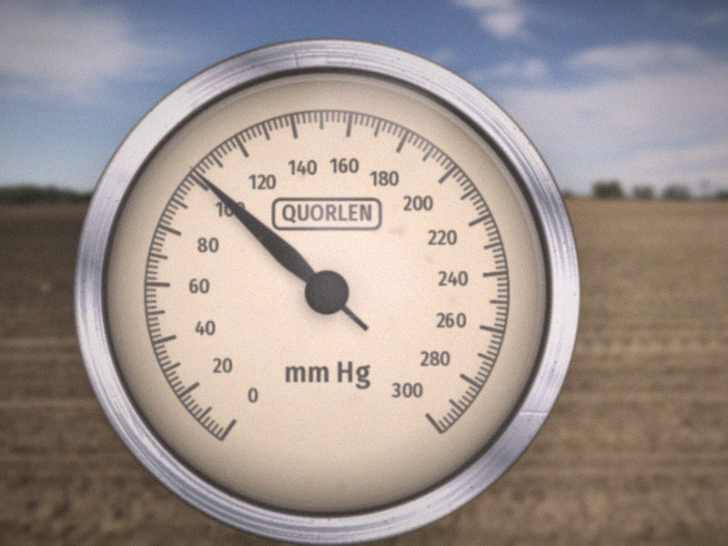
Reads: 102mmHg
